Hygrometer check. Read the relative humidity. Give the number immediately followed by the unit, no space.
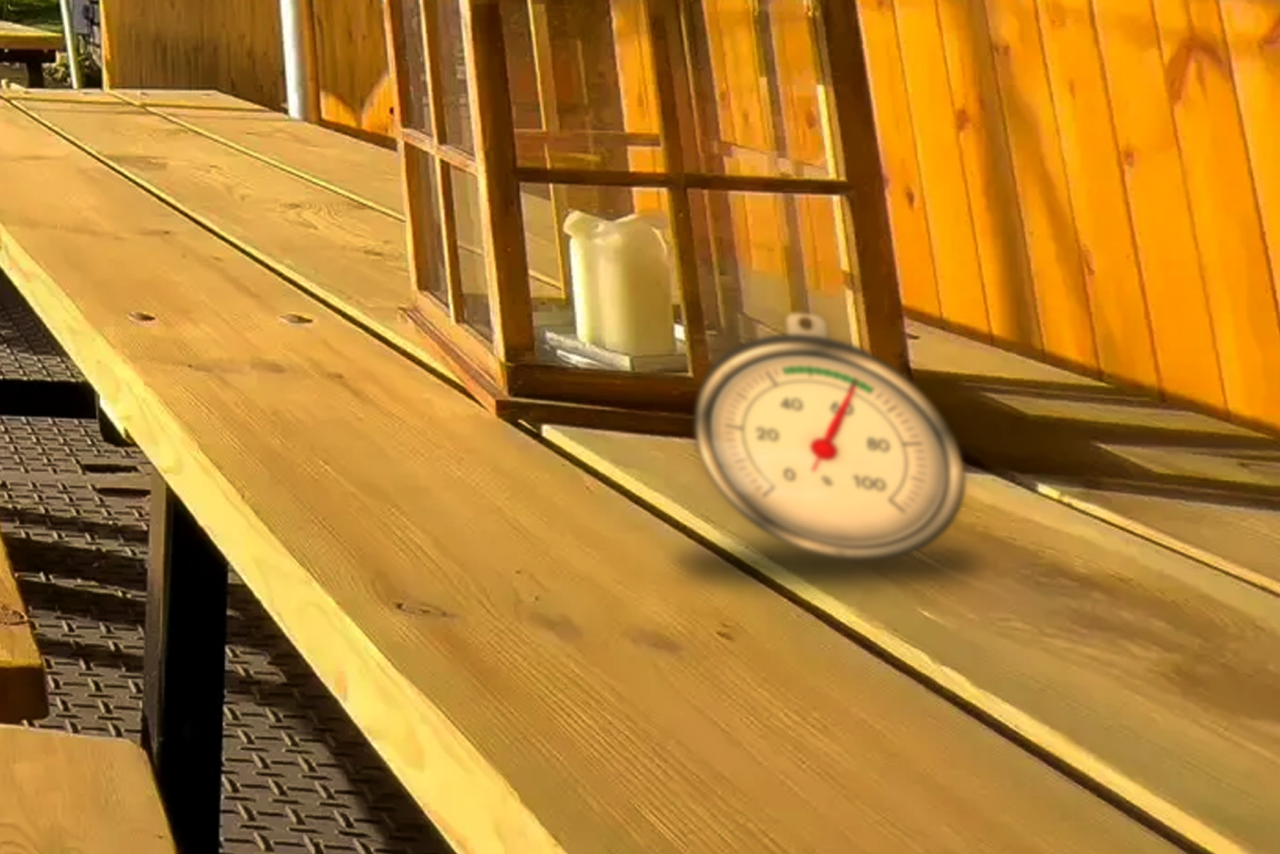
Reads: 60%
